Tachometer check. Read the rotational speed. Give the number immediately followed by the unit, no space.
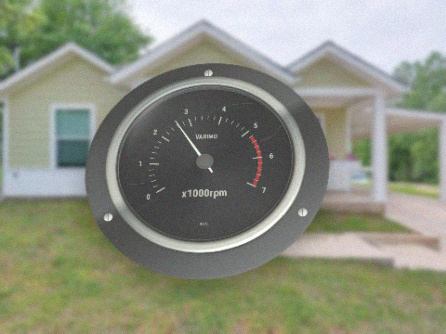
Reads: 2600rpm
